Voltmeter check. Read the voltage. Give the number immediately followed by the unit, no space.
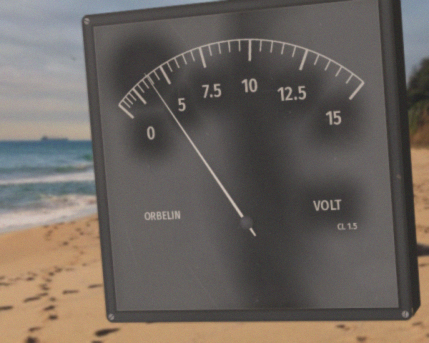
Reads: 4V
